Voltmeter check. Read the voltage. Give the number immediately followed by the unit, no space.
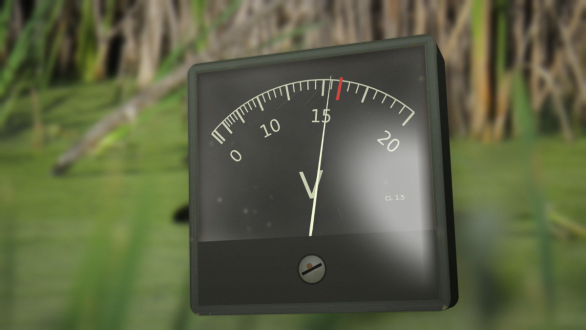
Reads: 15.5V
